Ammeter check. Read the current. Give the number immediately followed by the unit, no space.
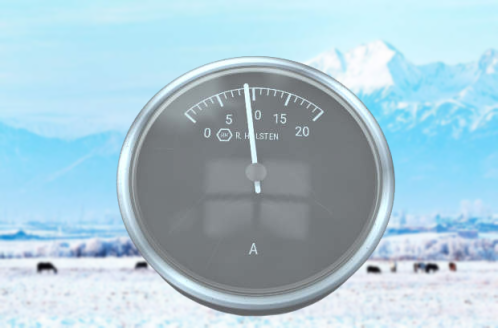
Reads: 9A
